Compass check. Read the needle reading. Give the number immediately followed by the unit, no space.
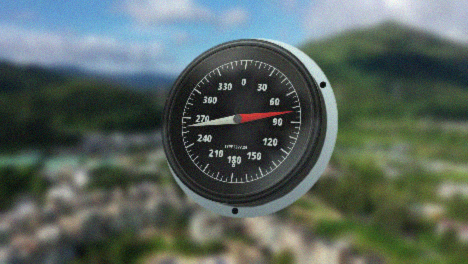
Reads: 80°
